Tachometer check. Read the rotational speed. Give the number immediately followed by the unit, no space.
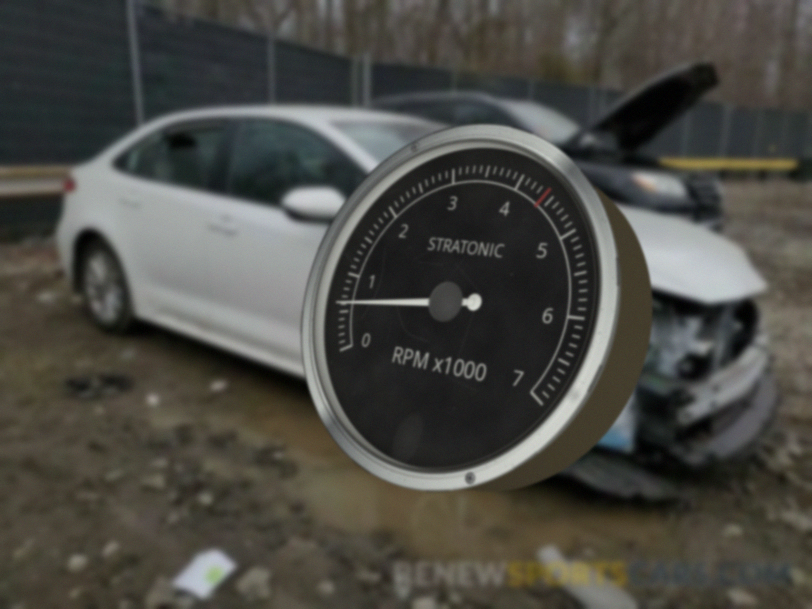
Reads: 600rpm
